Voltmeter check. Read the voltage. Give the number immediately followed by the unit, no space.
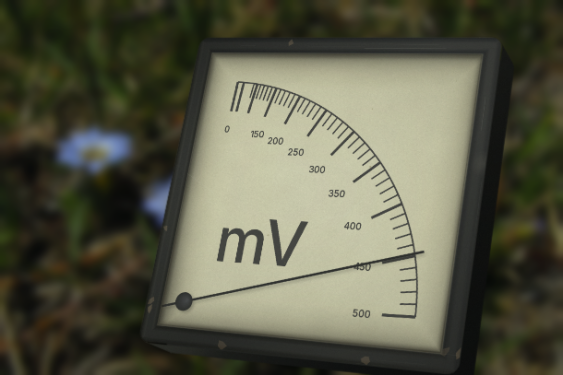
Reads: 450mV
